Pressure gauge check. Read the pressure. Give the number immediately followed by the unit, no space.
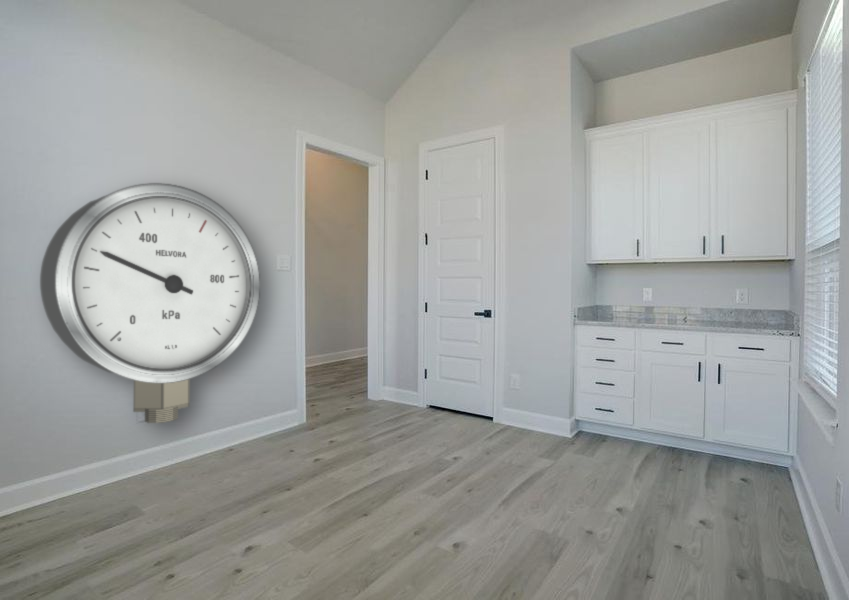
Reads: 250kPa
